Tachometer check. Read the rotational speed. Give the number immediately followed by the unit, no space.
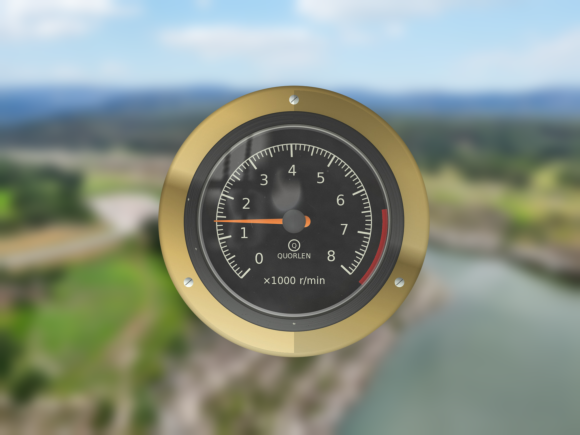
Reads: 1400rpm
